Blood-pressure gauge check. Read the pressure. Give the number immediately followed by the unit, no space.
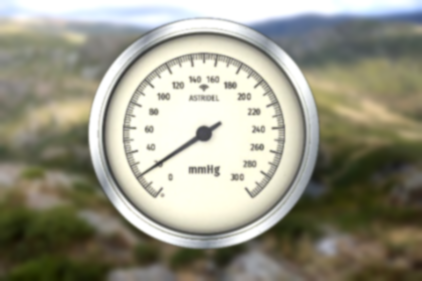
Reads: 20mmHg
